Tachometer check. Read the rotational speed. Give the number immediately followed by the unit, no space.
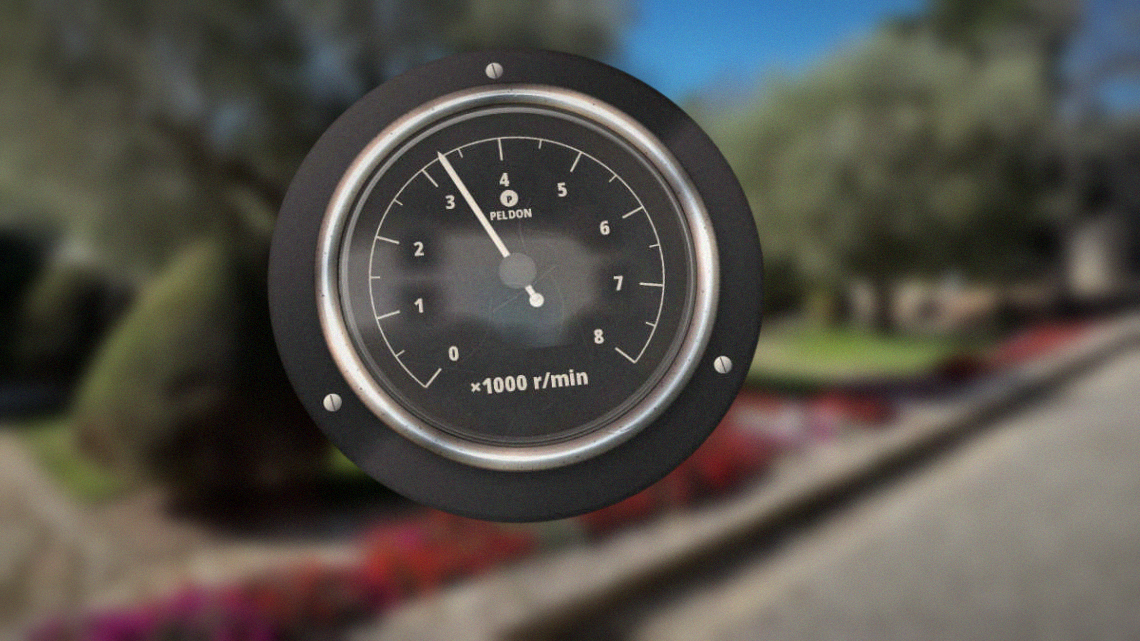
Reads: 3250rpm
